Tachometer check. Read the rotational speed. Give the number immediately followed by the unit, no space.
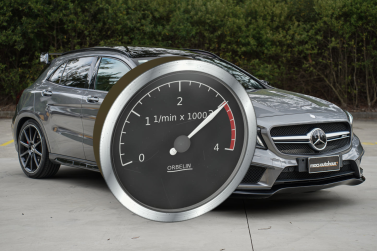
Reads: 3000rpm
